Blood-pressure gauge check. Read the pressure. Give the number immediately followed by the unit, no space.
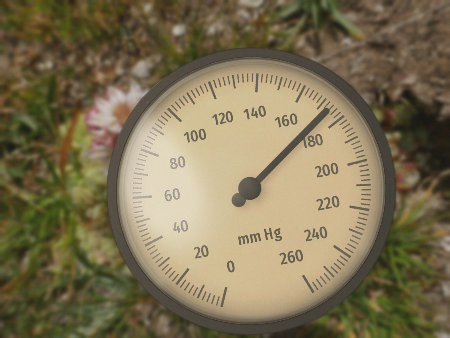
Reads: 174mmHg
